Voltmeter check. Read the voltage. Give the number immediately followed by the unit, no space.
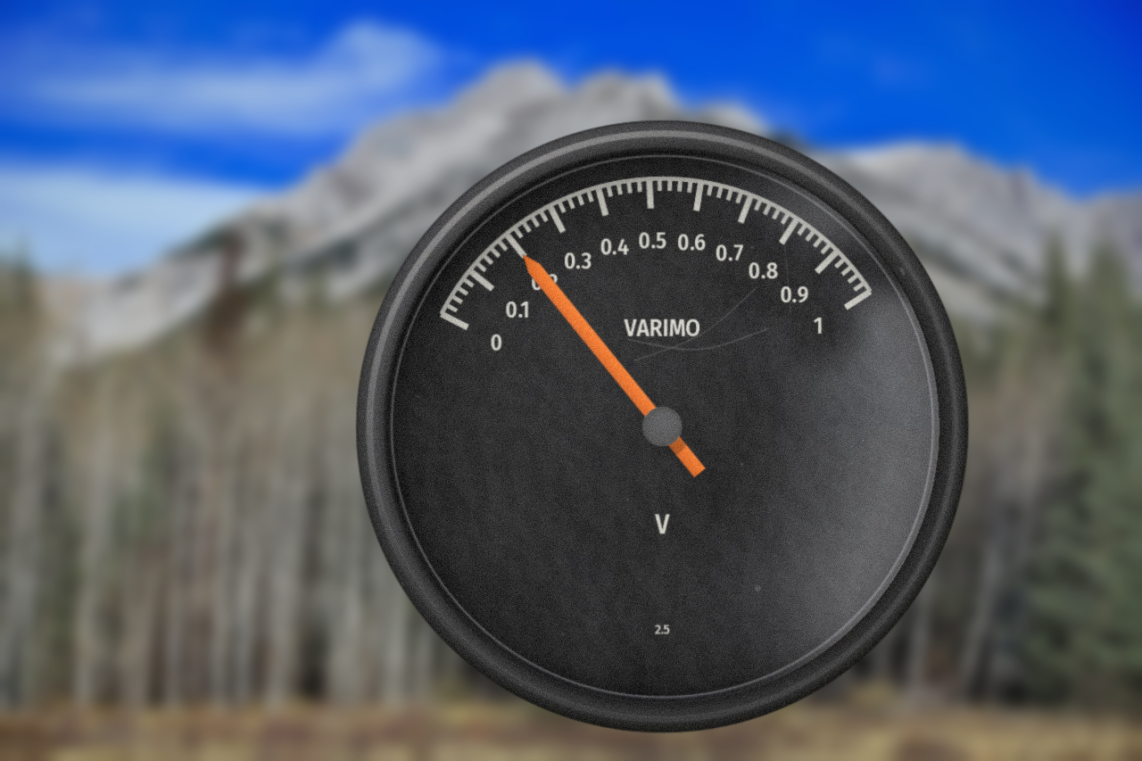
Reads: 0.2V
